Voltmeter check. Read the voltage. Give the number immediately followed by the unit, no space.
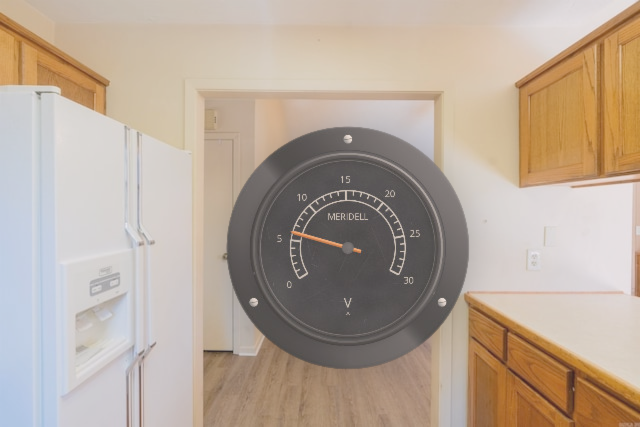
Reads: 6V
